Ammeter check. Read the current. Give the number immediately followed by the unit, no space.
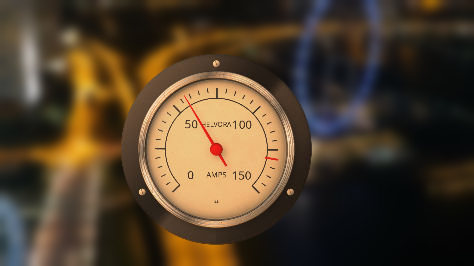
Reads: 57.5A
